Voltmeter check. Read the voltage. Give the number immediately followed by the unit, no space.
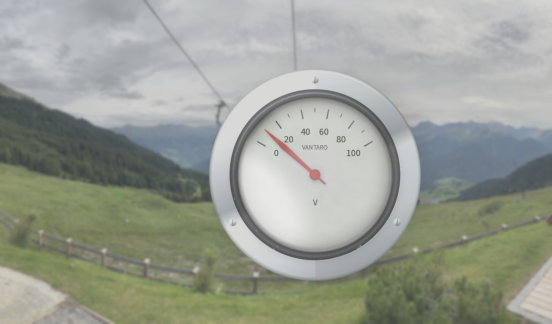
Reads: 10V
